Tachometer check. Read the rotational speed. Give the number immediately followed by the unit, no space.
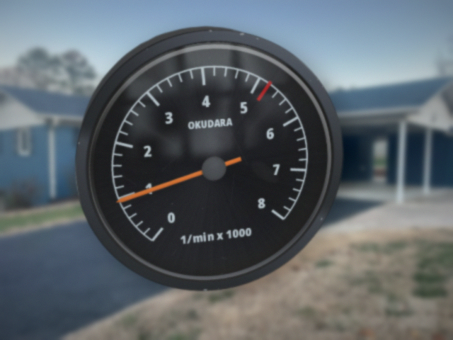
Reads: 1000rpm
